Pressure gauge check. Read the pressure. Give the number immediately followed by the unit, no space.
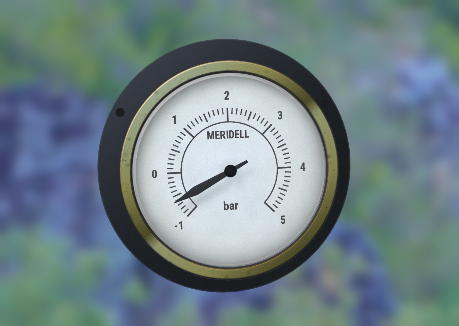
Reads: -0.6bar
